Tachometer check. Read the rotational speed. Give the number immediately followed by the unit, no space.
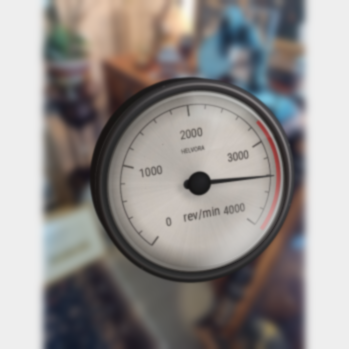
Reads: 3400rpm
